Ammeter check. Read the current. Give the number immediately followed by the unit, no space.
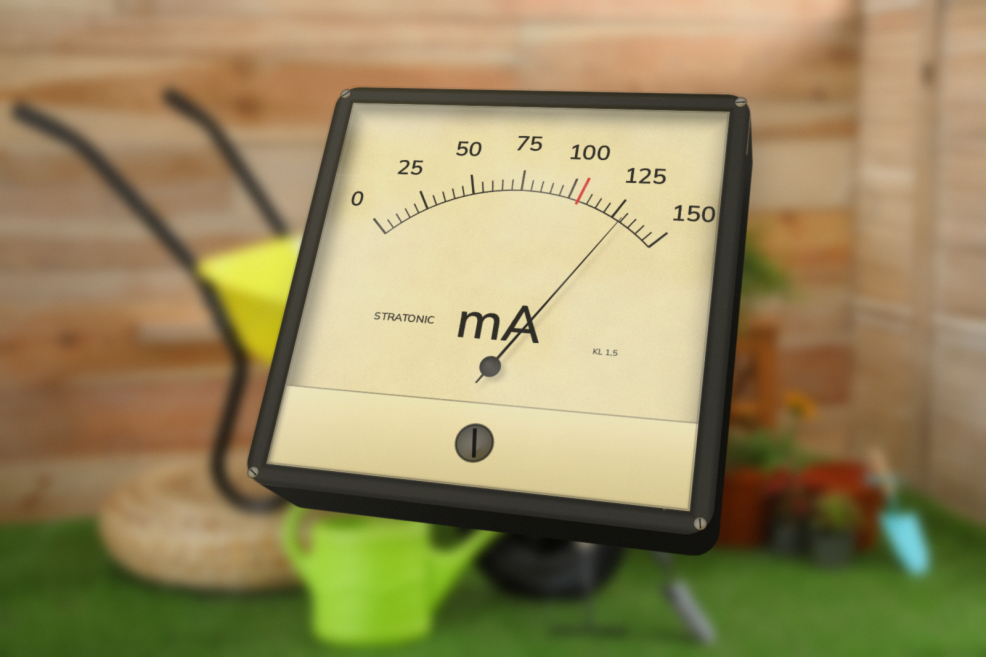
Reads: 130mA
